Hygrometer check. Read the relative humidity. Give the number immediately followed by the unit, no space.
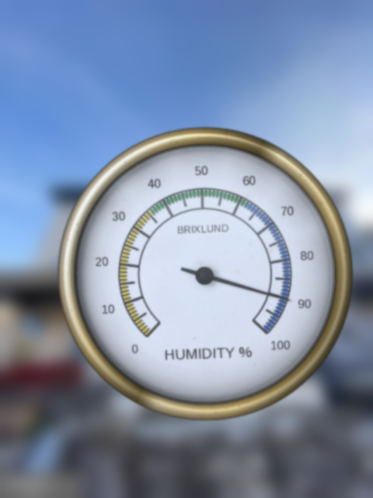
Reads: 90%
